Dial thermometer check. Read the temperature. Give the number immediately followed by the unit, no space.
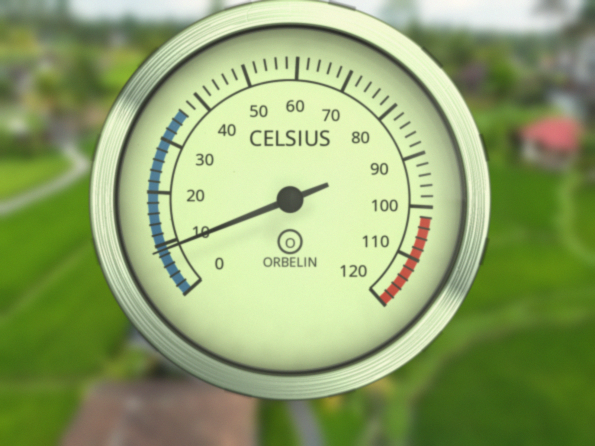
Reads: 9°C
